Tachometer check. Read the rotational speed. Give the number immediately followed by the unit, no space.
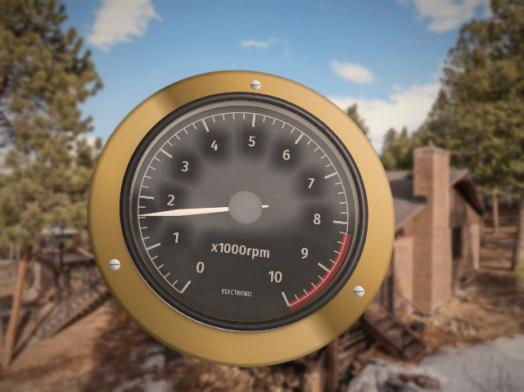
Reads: 1600rpm
